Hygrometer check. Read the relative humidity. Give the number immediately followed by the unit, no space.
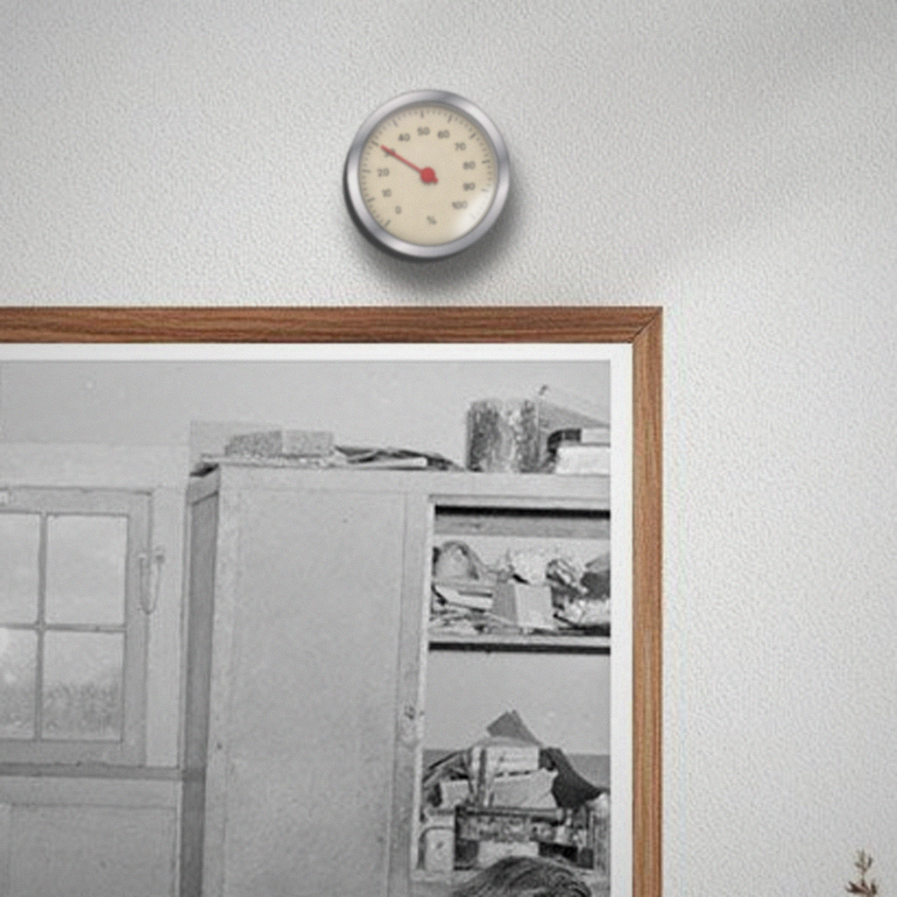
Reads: 30%
